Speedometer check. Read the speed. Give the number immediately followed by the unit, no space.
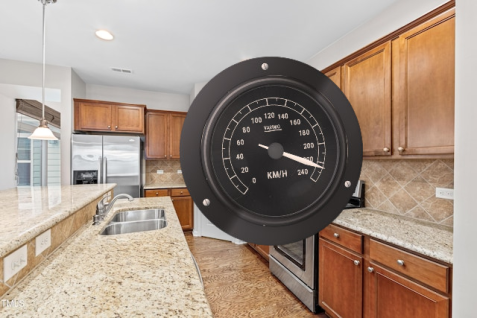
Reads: 225km/h
